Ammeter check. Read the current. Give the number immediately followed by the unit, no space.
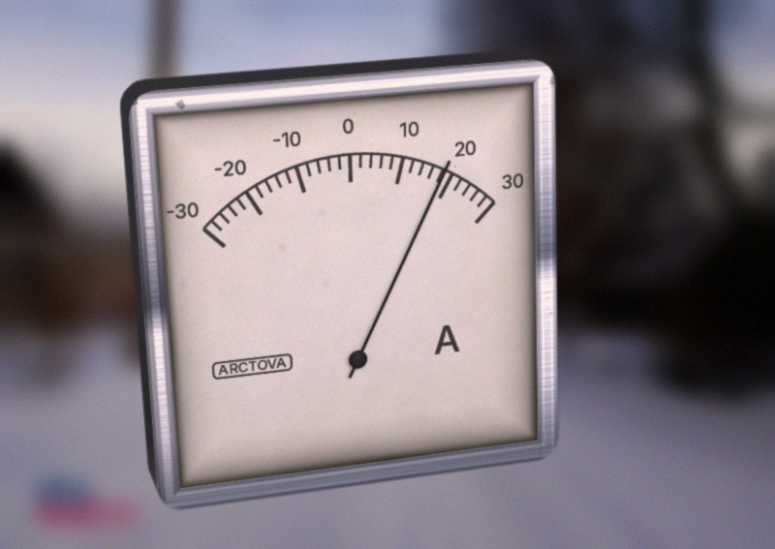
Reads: 18A
